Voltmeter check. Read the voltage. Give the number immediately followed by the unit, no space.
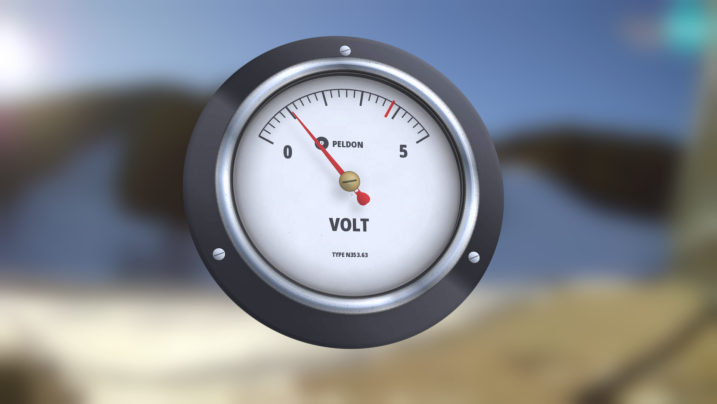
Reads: 1V
